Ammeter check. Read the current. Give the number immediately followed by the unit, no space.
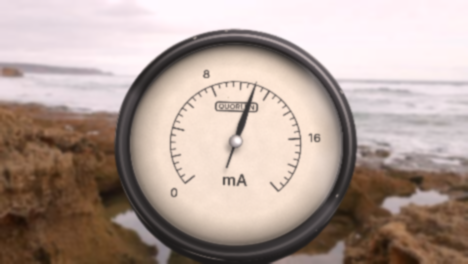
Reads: 11mA
